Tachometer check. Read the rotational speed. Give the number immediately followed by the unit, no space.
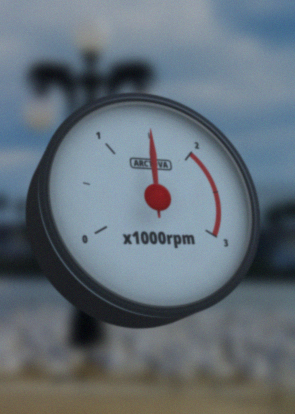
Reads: 1500rpm
